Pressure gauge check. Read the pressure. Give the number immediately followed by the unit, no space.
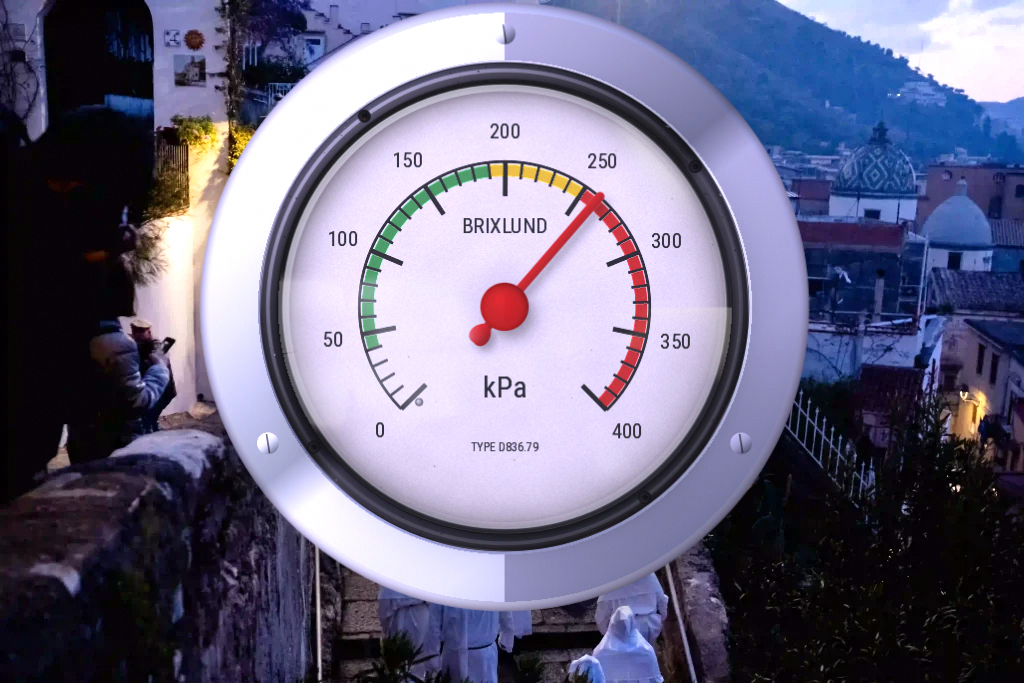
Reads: 260kPa
